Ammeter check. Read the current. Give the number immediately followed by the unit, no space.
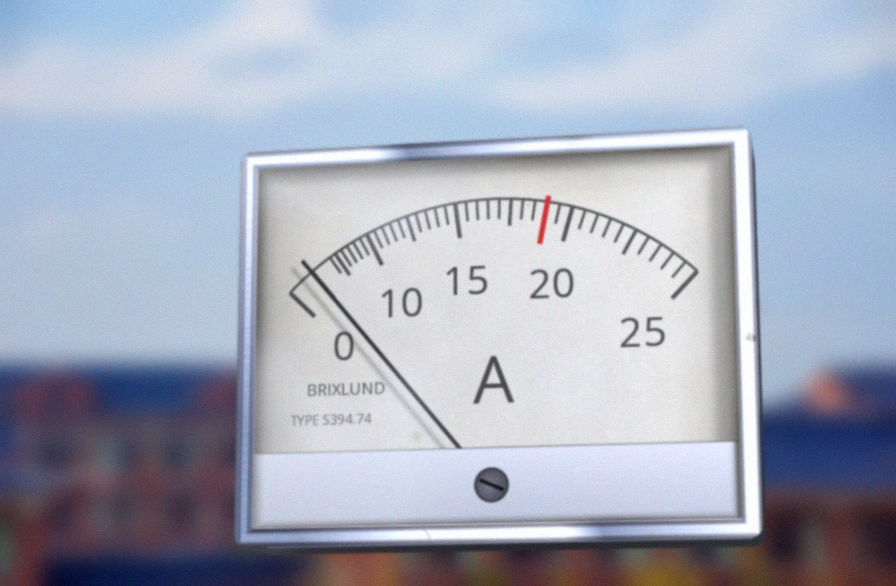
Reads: 5A
